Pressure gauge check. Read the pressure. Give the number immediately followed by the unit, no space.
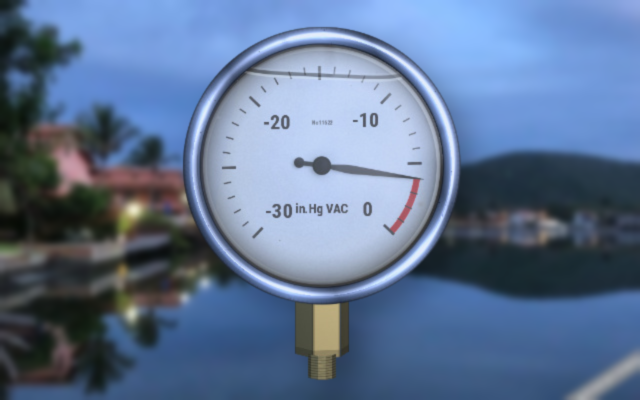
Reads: -4inHg
